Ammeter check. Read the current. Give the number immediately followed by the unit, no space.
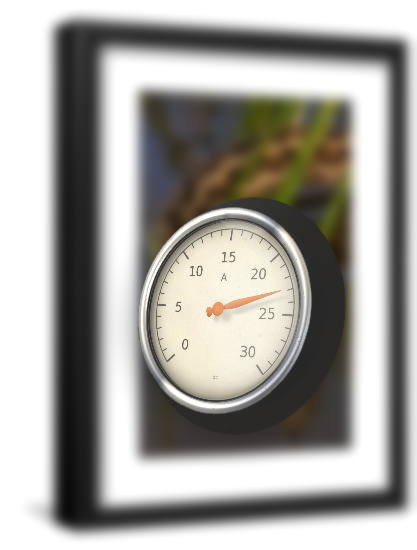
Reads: 23A
